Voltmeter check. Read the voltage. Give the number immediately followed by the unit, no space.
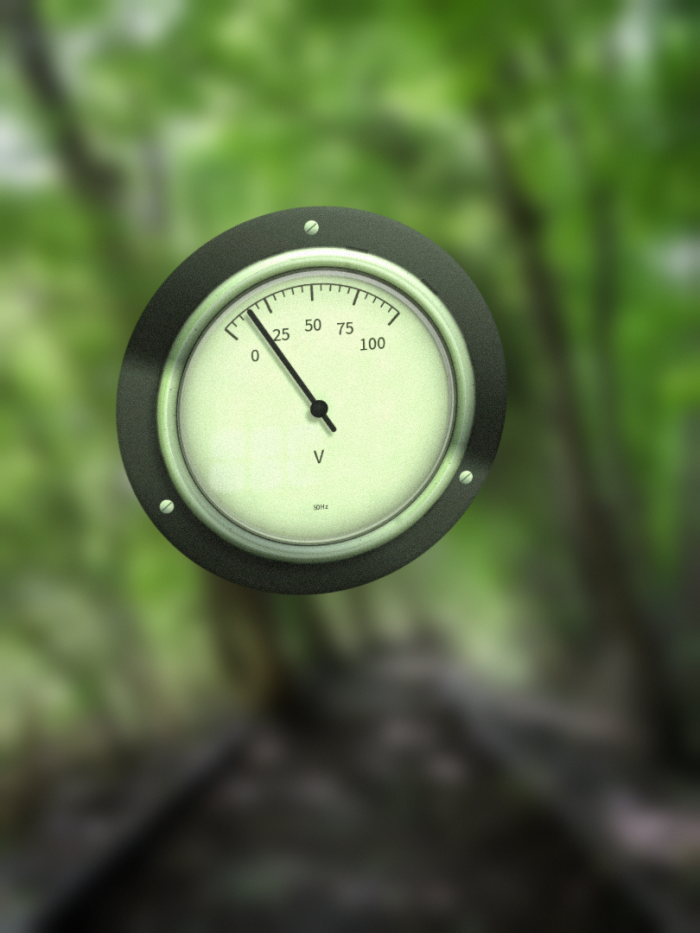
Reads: 15V
